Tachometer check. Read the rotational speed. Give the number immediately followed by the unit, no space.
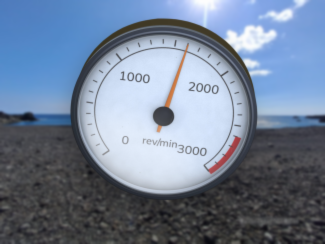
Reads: 1600rpm
